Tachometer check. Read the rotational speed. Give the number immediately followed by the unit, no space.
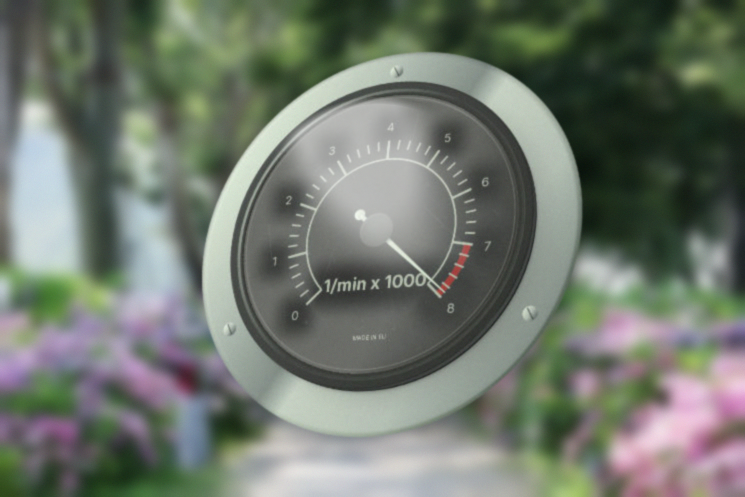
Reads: 7900rpm
